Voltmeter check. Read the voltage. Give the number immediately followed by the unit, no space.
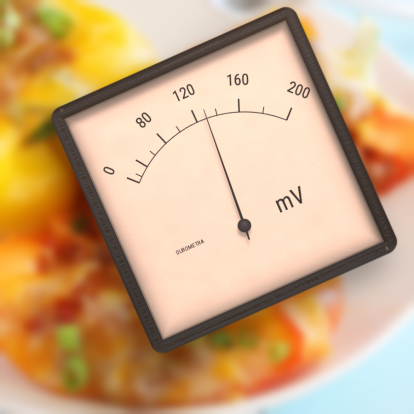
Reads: 130mV
